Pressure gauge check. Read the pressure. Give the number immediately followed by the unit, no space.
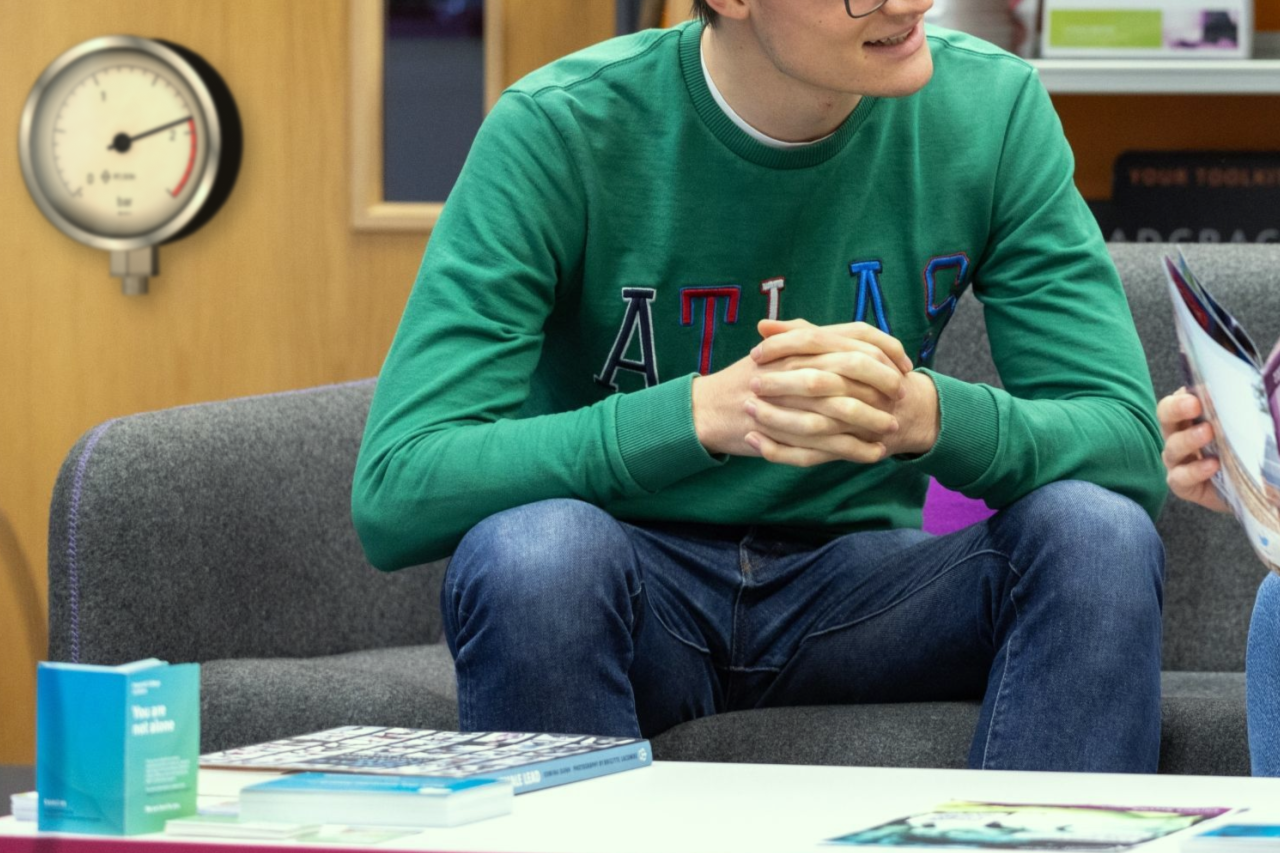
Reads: 1.9bar
